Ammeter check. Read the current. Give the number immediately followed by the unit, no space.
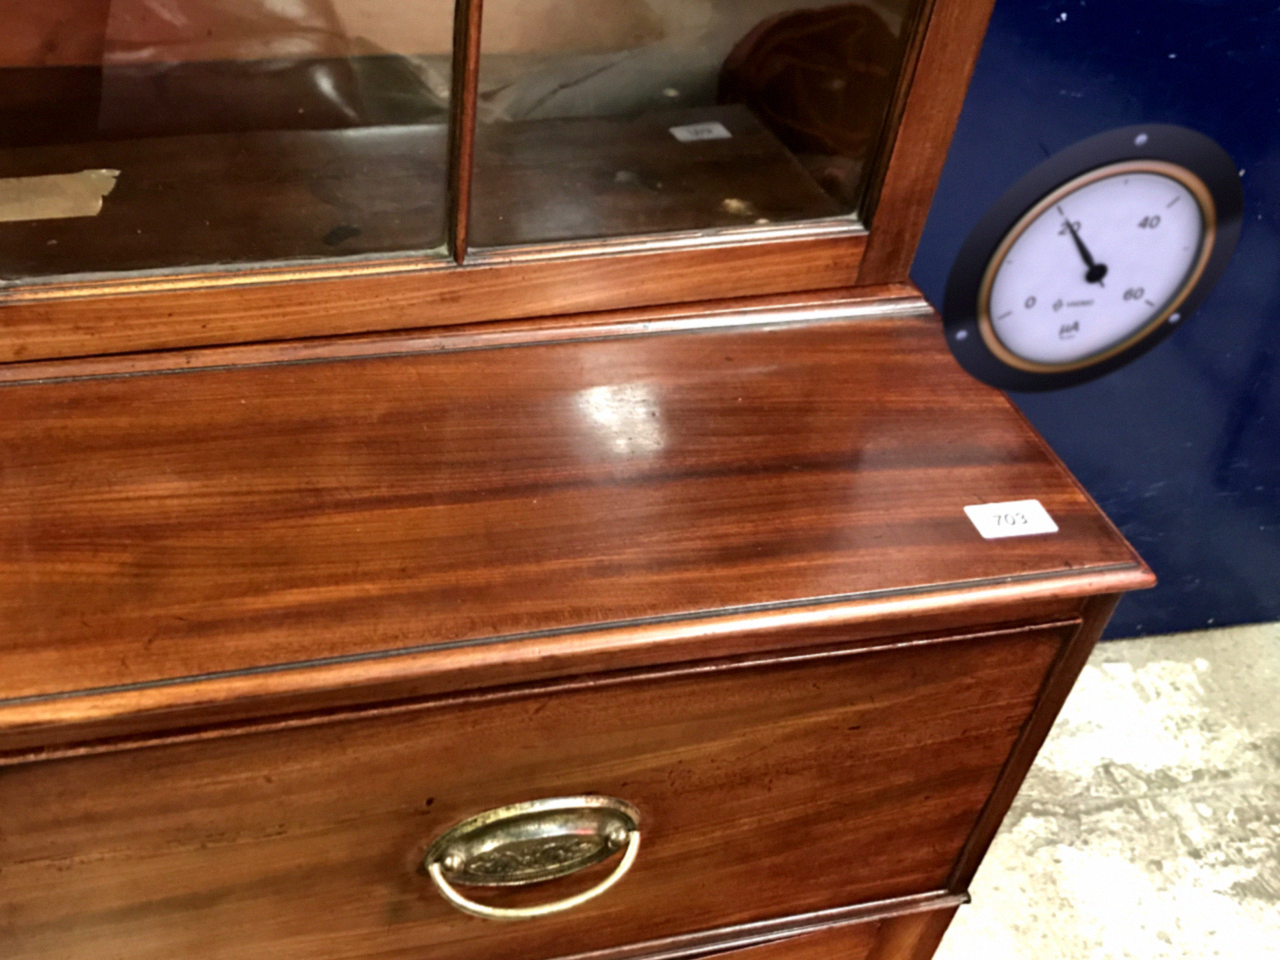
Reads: 20µA
